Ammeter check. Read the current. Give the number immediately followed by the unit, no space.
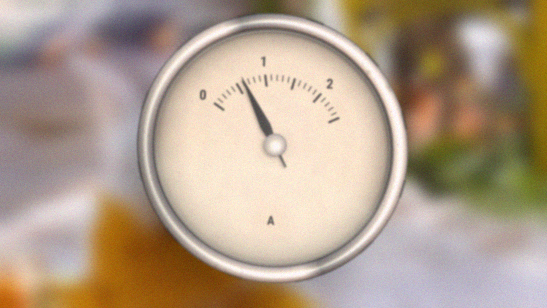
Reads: 0.6A
